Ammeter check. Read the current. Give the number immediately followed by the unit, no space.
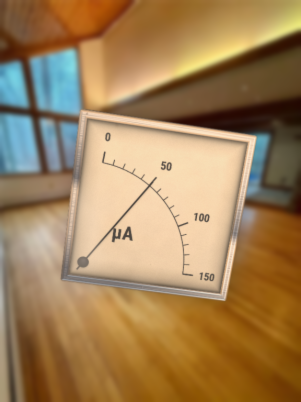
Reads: 50µA
